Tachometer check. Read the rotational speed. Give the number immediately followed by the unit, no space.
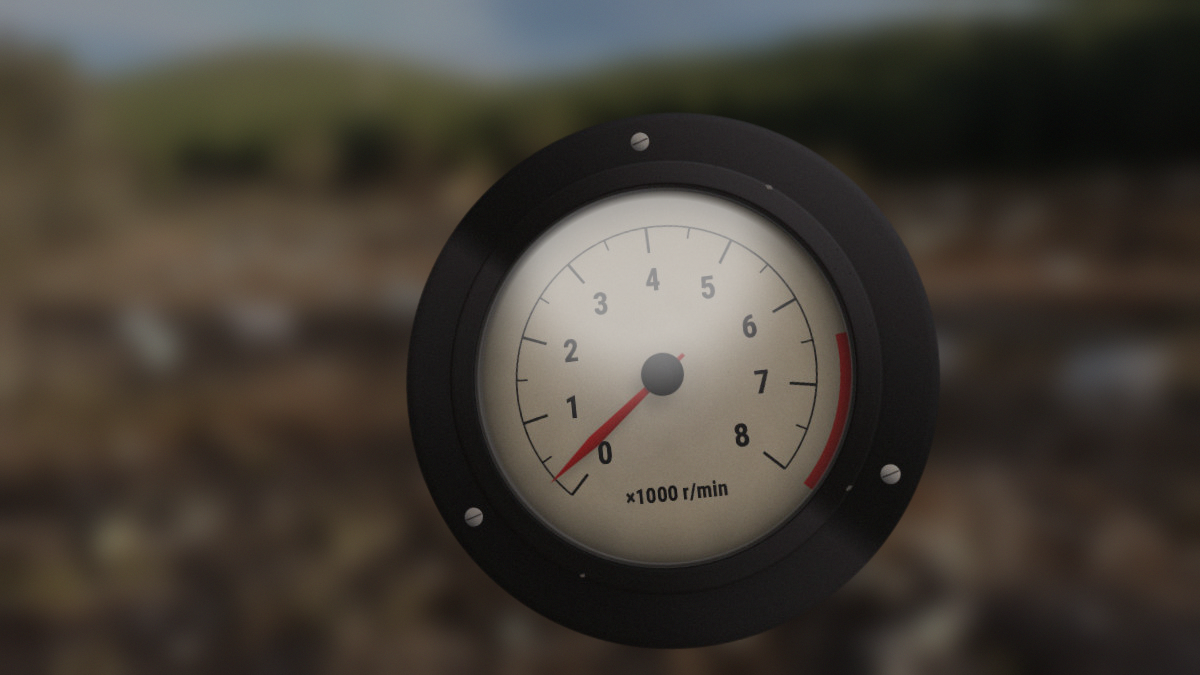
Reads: 250rpm
